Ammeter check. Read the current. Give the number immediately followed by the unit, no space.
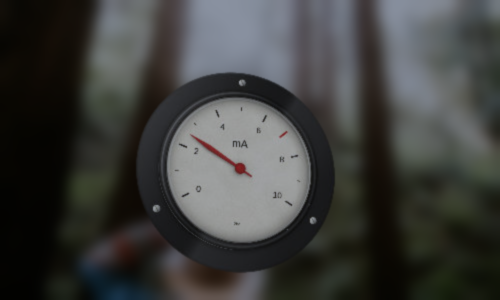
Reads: 2.5mA
